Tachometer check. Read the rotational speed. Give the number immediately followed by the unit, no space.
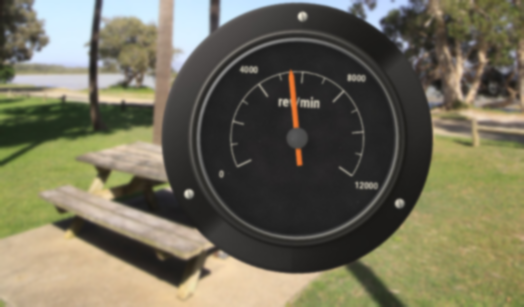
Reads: 5500rpm
